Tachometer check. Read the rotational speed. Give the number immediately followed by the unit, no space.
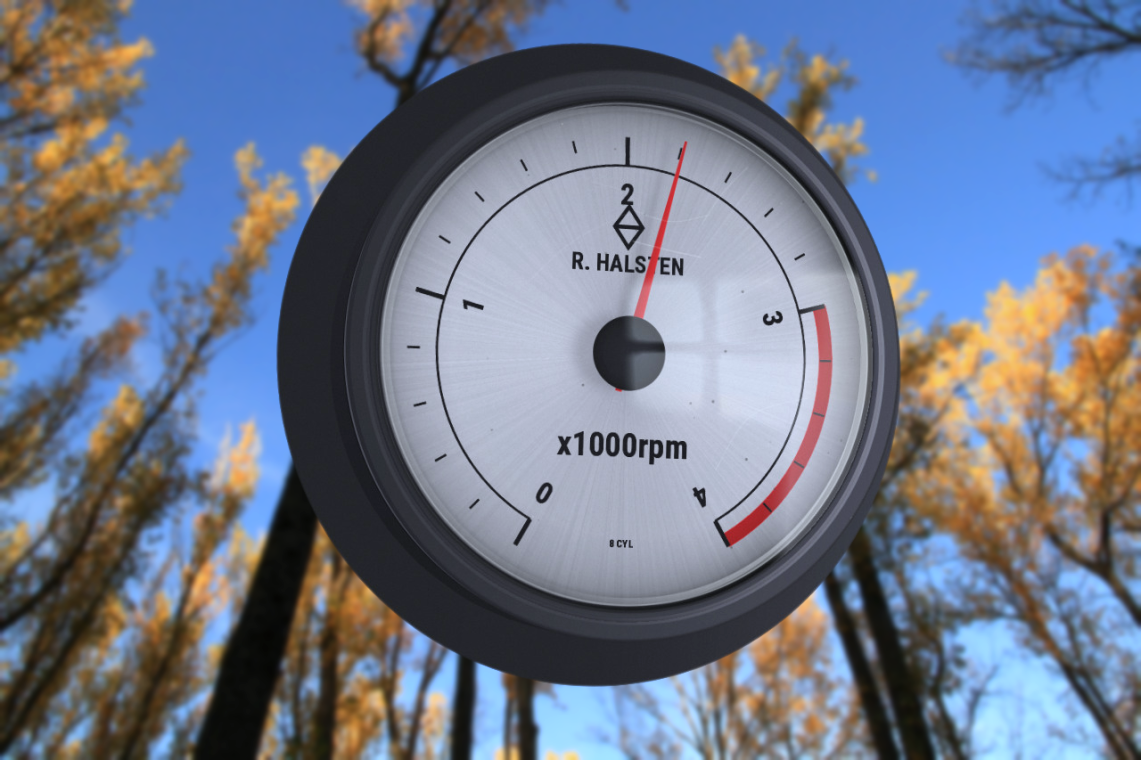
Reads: 2200rpm
